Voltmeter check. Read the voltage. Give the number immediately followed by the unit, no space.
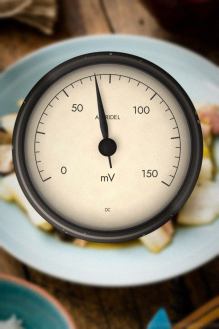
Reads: 67.5mV
